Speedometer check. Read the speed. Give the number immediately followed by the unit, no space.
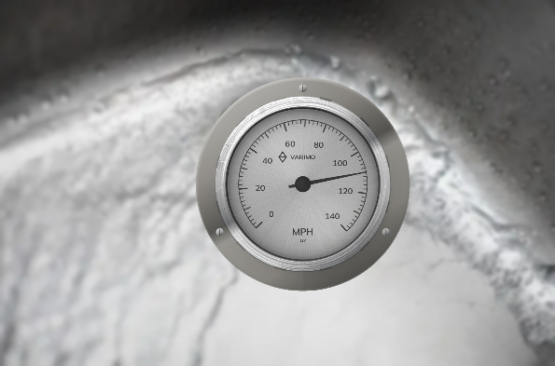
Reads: 110mph
